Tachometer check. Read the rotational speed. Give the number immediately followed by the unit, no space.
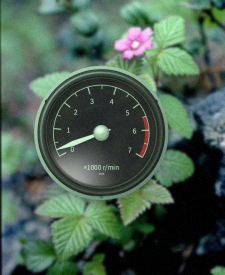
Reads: 250rpm
